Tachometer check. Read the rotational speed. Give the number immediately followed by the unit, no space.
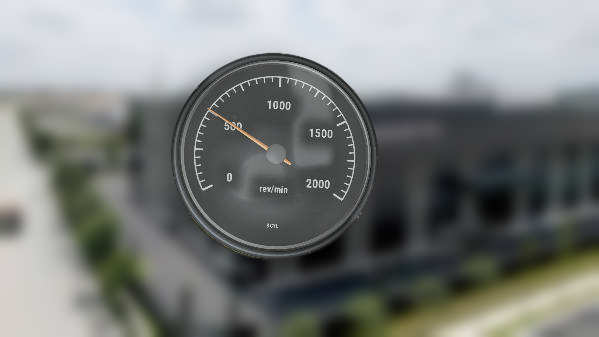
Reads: 500rpm
